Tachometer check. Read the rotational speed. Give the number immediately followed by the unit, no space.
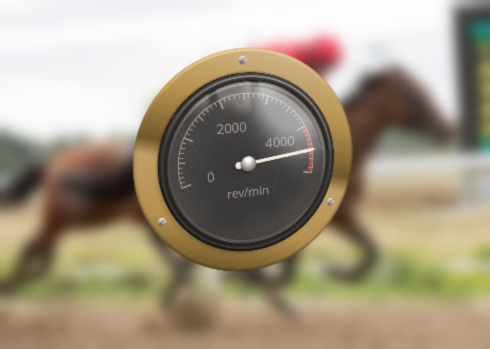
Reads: 4500rpm
